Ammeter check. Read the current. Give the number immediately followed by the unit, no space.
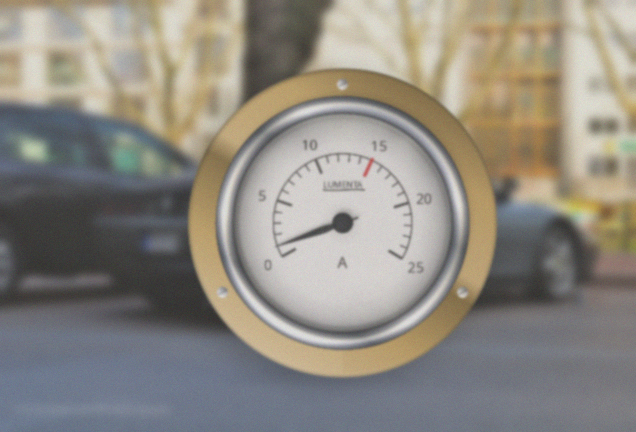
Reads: 1A
